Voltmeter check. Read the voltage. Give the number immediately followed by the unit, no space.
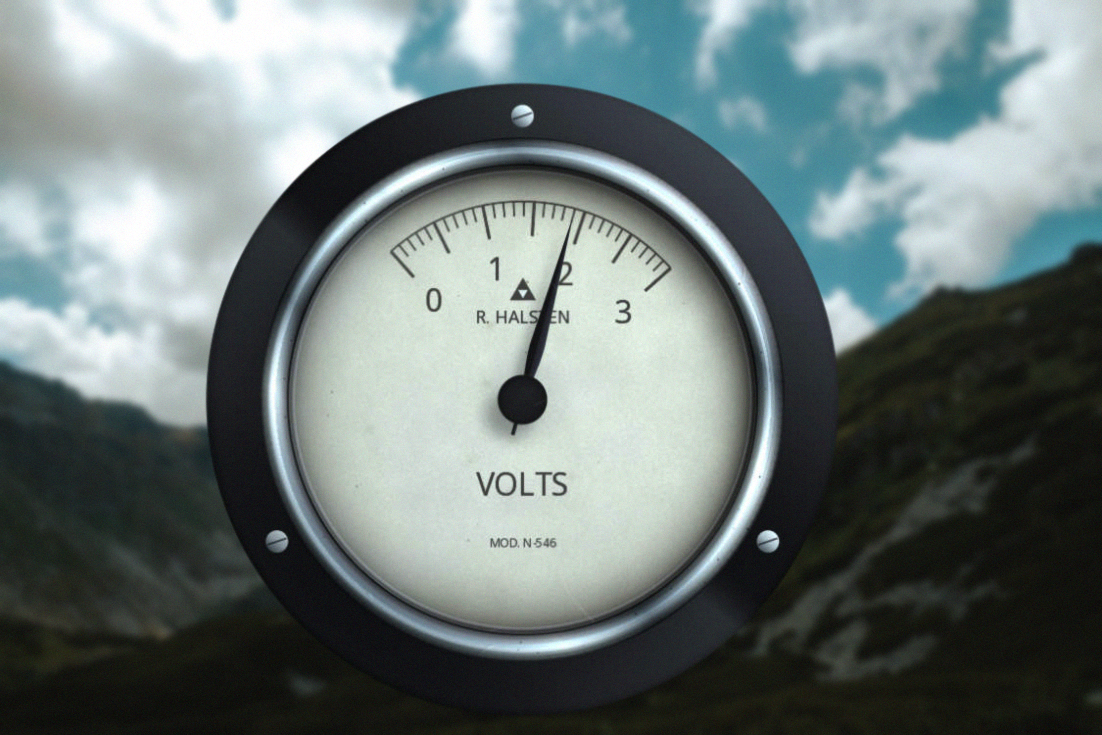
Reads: 1.9V
